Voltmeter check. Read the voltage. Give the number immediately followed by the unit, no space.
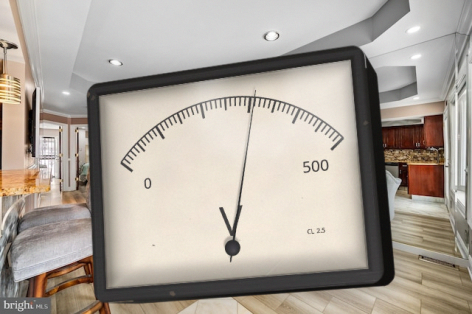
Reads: 310V
